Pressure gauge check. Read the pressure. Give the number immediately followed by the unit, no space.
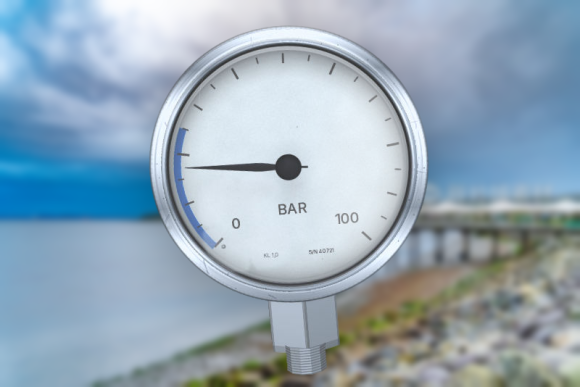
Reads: 17.5bar
